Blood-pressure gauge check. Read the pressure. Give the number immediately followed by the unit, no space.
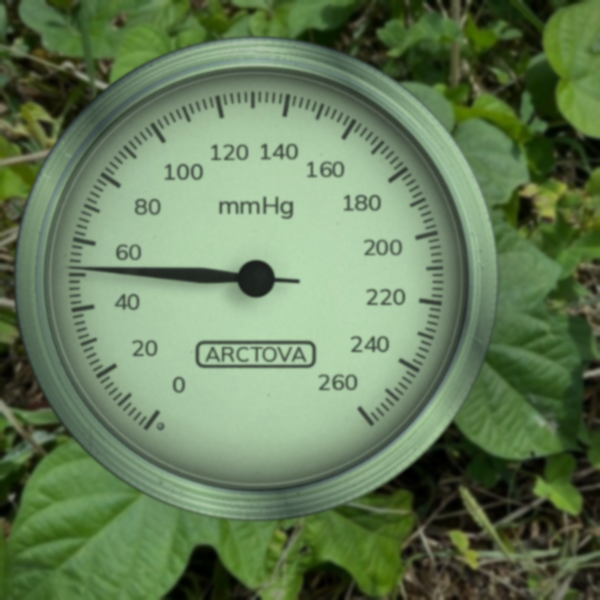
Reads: 52mmHg
